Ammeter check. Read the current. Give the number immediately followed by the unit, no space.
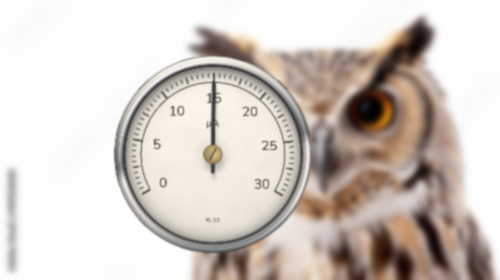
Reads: 15µA
